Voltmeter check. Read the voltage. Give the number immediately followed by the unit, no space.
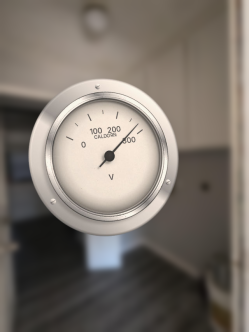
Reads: 275V
